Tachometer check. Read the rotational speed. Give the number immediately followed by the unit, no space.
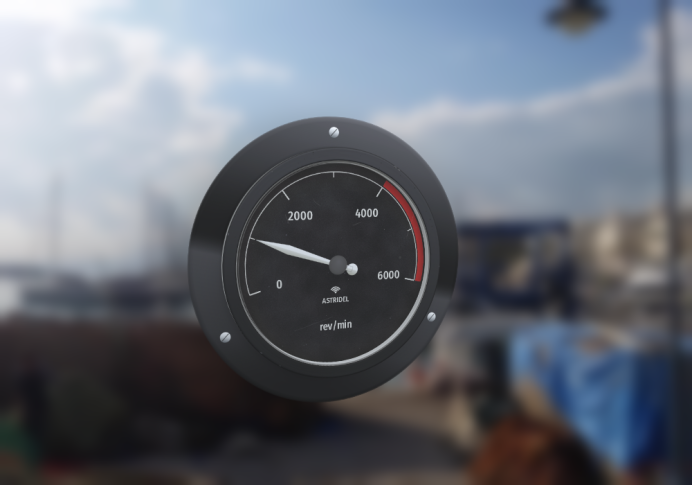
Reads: 1000rpm
